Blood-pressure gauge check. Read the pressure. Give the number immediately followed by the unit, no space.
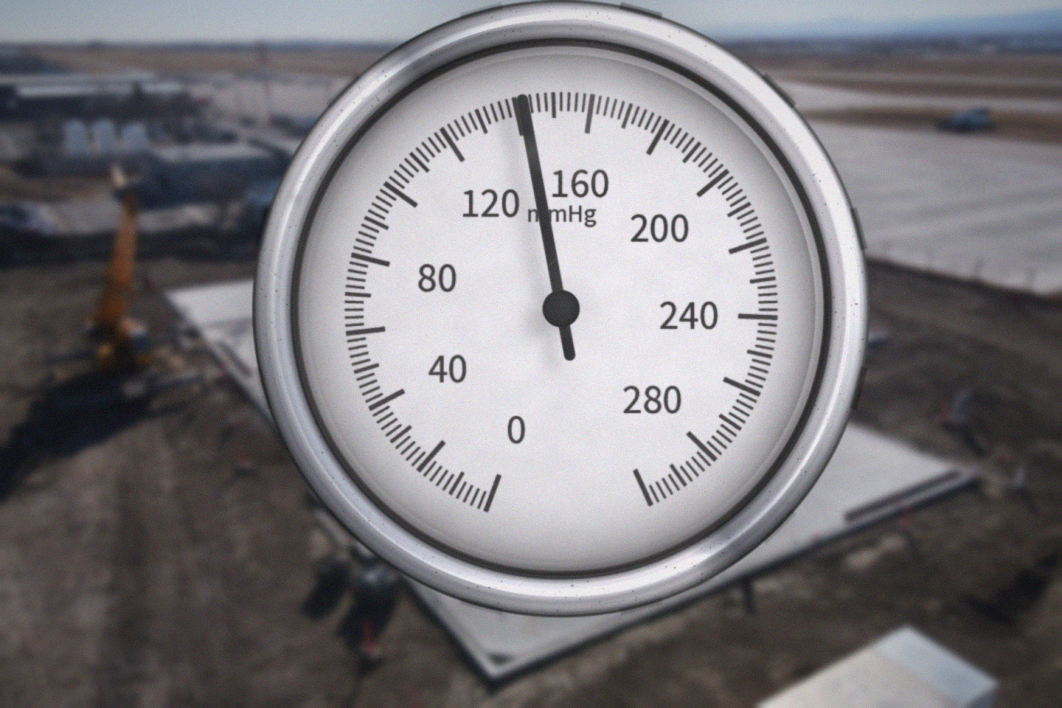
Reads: 142mmHg
